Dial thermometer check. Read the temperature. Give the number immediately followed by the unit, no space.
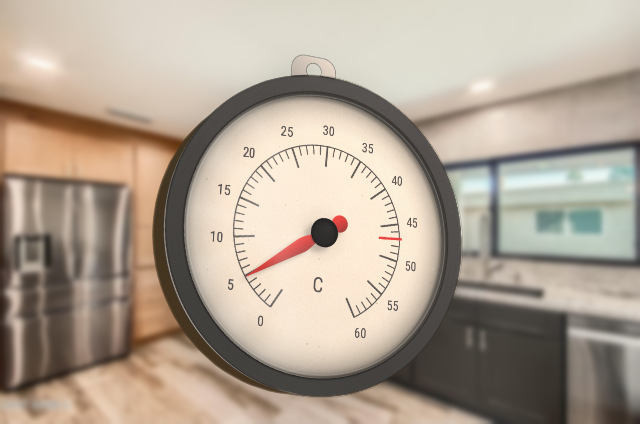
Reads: 5°C
